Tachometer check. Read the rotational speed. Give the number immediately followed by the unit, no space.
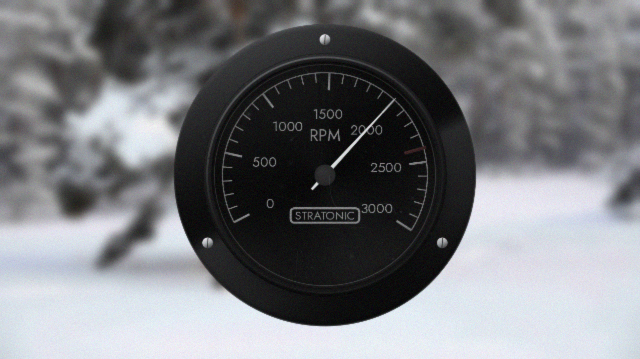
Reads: 2000rpm
